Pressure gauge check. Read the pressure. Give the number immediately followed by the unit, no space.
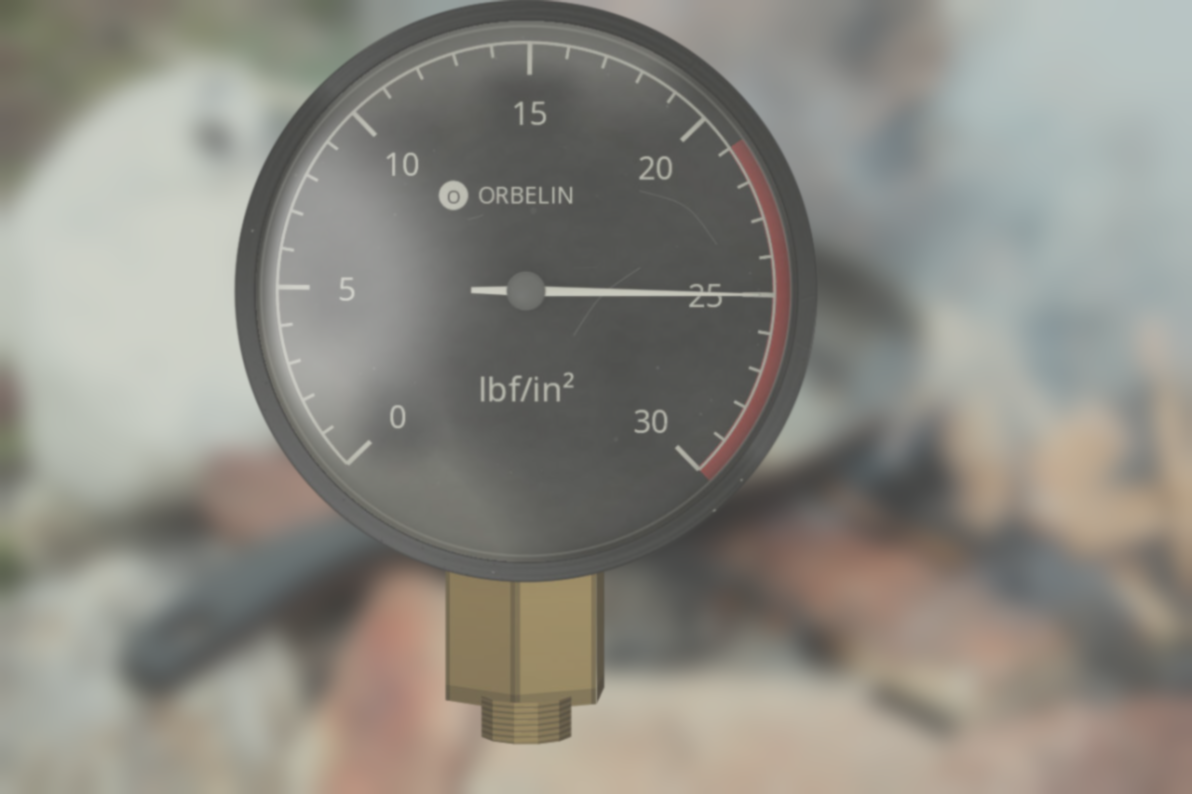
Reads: 25psi
